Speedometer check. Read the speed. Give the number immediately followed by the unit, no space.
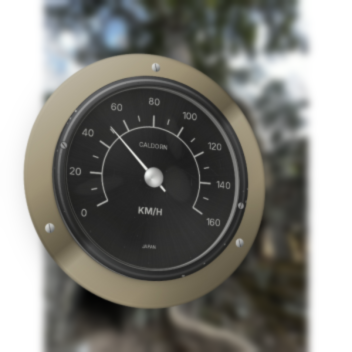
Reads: 50km/h
